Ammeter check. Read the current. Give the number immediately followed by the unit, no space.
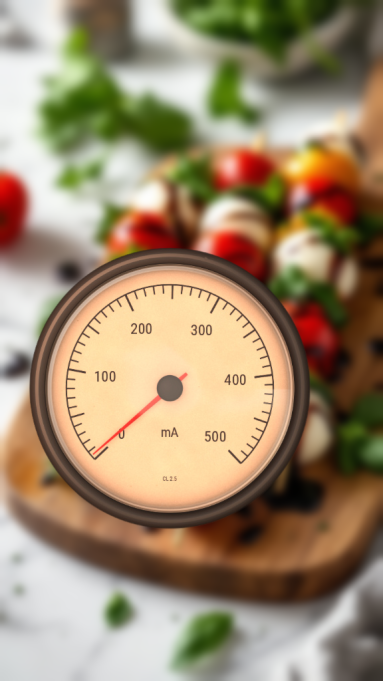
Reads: 5mA
